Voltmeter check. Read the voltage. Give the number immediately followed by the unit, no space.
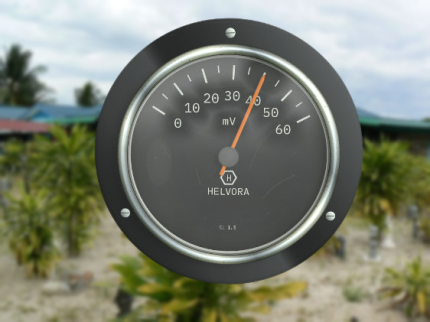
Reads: 40mV
